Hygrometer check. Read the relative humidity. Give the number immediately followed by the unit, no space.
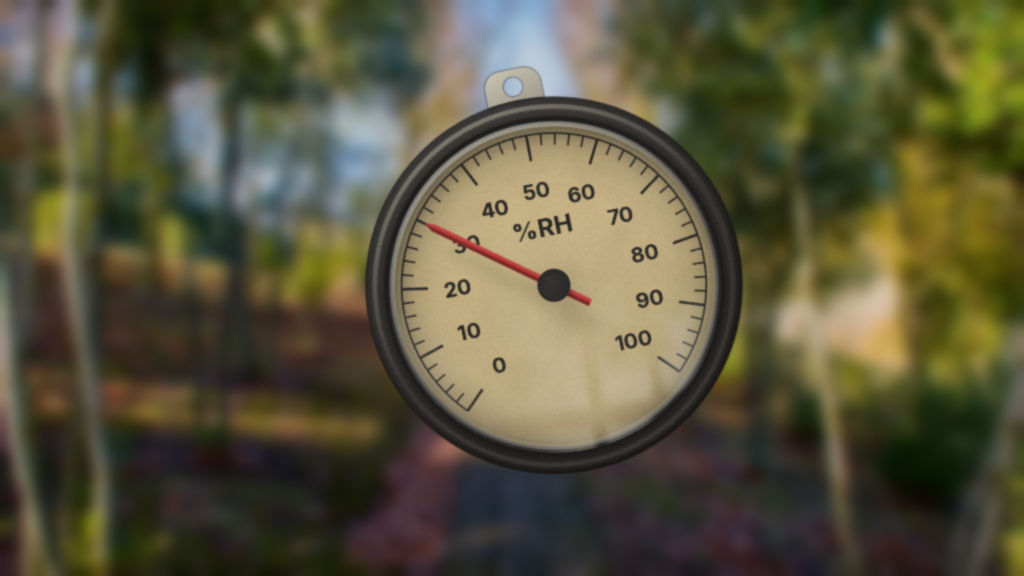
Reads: 30%
